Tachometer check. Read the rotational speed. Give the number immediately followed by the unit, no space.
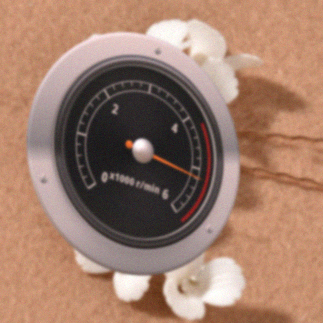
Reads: 5200rpm
